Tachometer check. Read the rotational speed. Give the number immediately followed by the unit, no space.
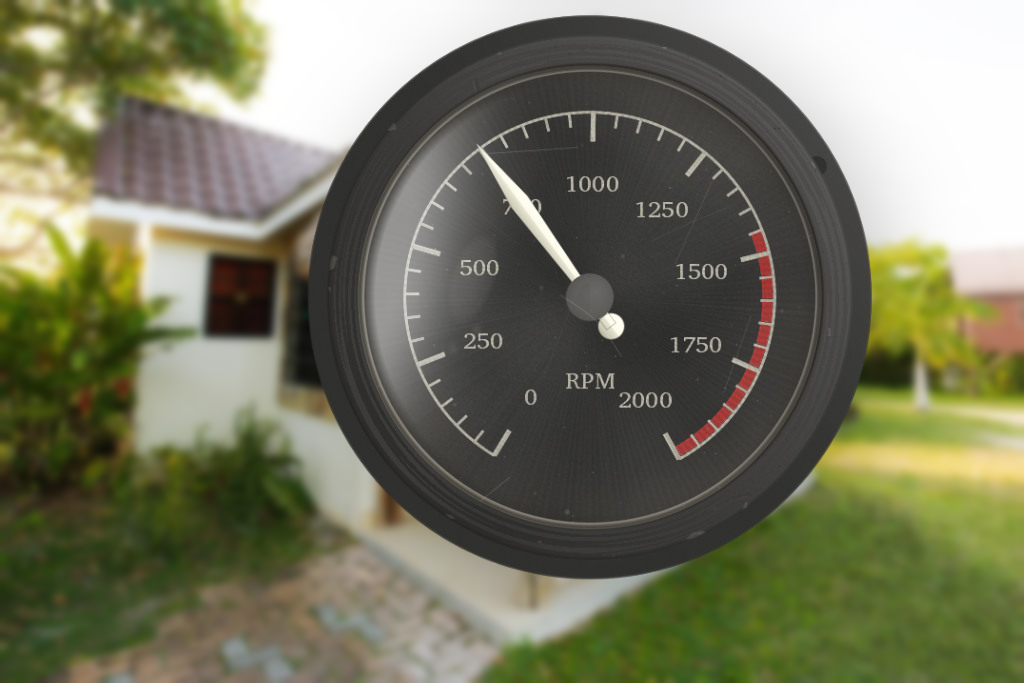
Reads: 750rpm
